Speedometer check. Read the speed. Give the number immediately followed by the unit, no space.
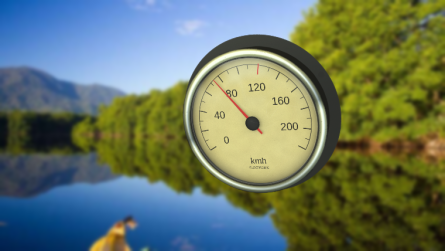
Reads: 75km/h
